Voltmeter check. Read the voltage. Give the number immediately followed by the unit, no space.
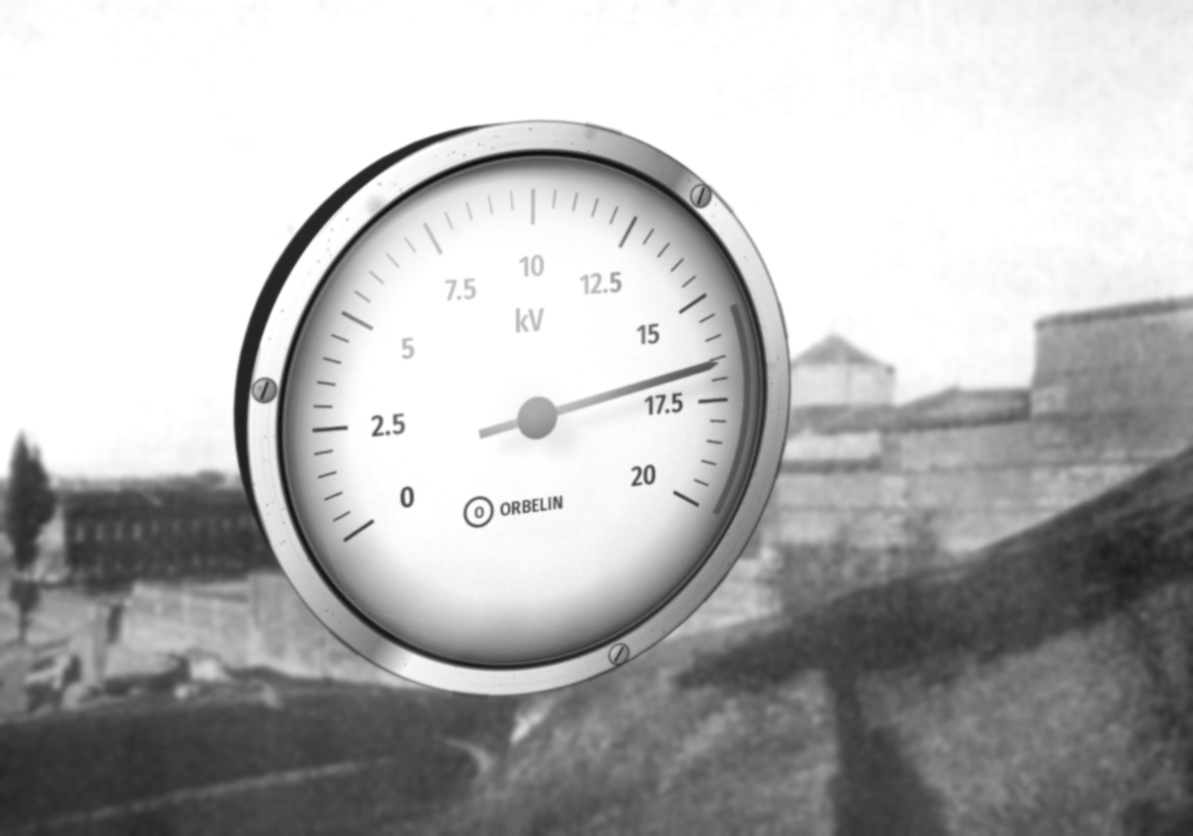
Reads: 16.5kV
